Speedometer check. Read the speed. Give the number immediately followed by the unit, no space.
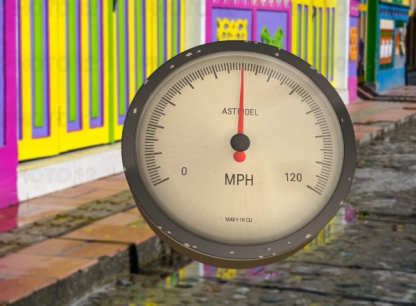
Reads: 60mph
